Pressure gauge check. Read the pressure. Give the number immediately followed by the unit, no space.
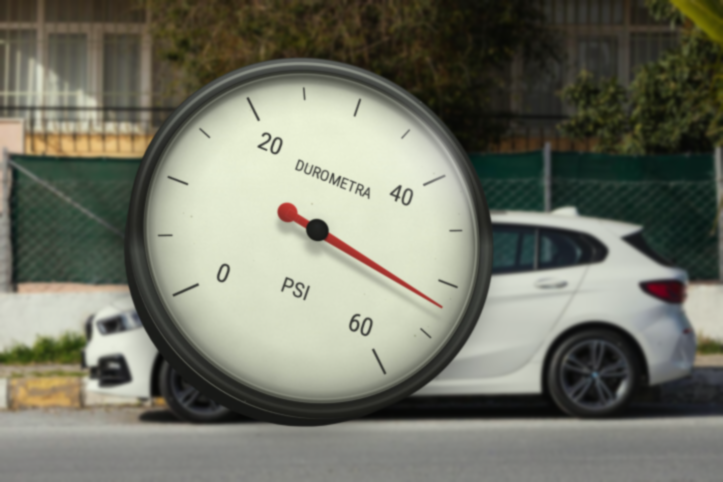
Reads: 52.5psi
